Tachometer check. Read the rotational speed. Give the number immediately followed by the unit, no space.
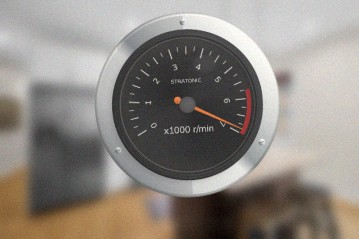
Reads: 6875rpm
